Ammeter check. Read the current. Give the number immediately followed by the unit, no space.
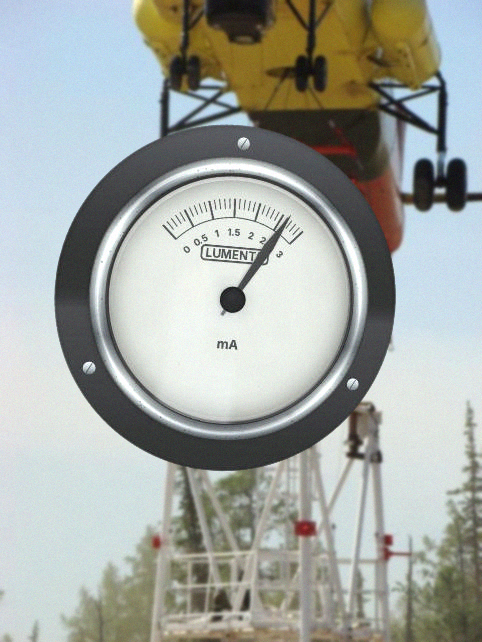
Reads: 2.6mA
